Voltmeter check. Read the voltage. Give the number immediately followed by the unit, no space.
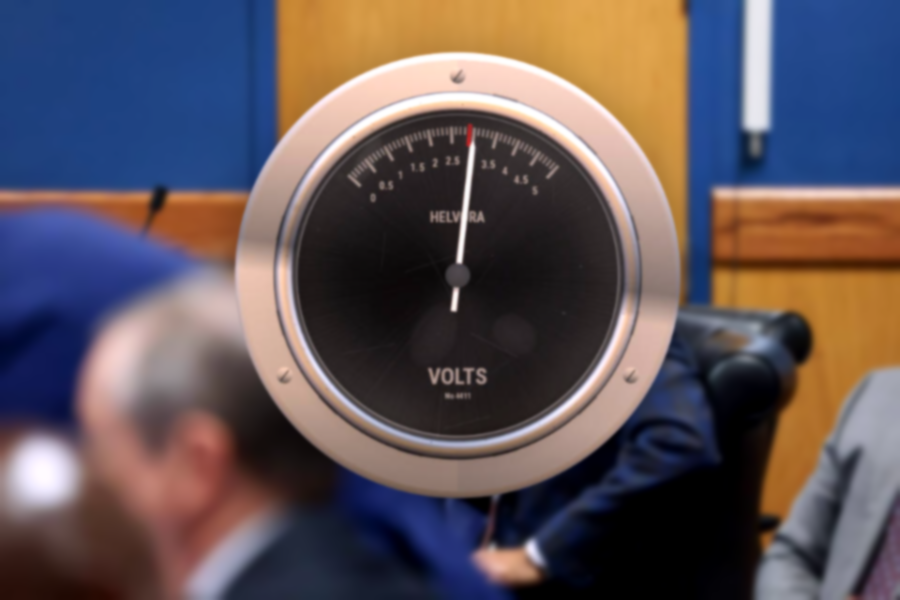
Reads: 3V
